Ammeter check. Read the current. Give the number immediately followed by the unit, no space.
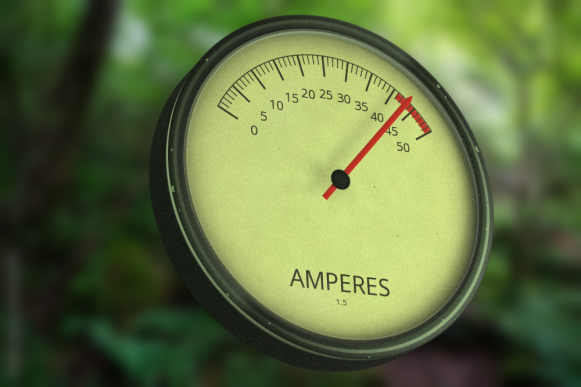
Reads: 43A
